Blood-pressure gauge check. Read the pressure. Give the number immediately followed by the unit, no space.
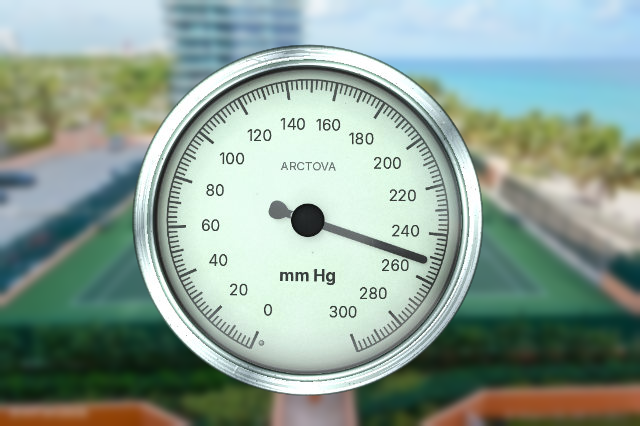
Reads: 252mmHg
